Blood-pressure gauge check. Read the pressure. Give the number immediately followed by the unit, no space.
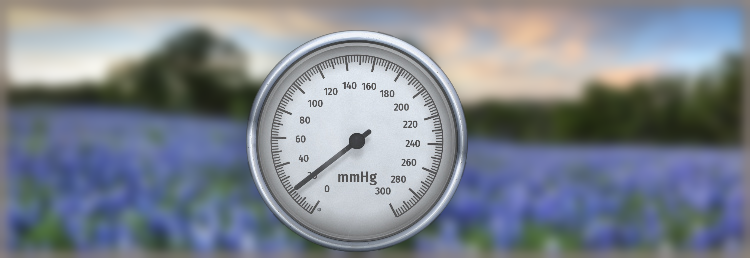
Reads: 20mmHg
